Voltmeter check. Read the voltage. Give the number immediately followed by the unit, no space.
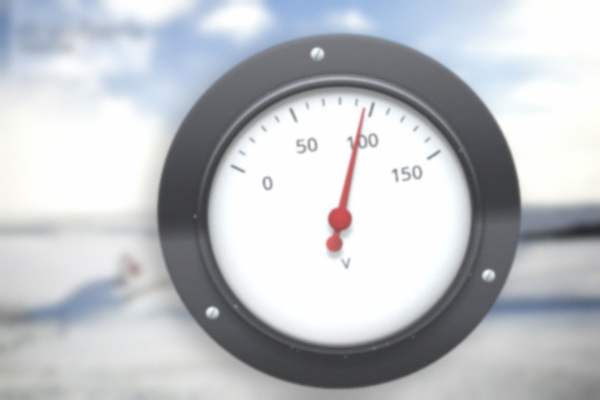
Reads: 95V
